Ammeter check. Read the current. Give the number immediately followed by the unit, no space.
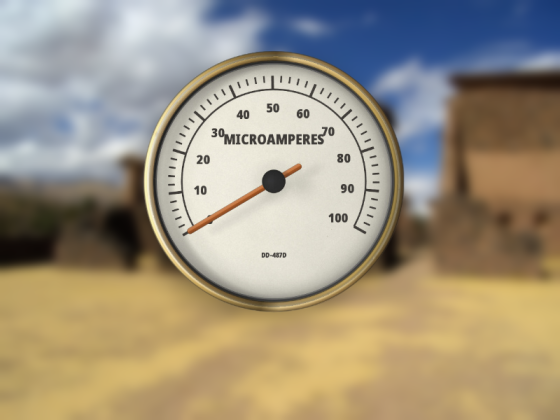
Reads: 0µA
